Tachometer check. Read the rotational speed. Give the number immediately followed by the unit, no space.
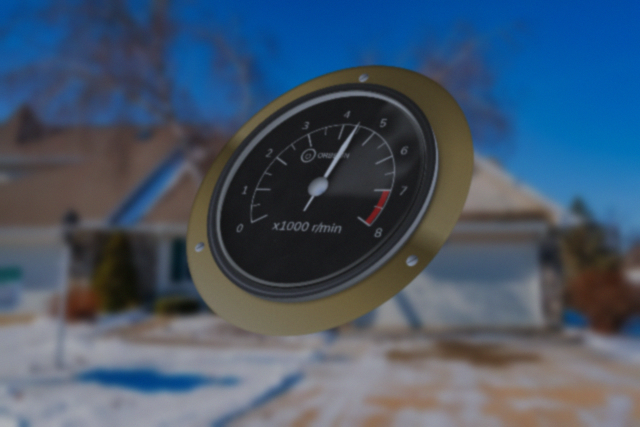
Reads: 4500rpm
